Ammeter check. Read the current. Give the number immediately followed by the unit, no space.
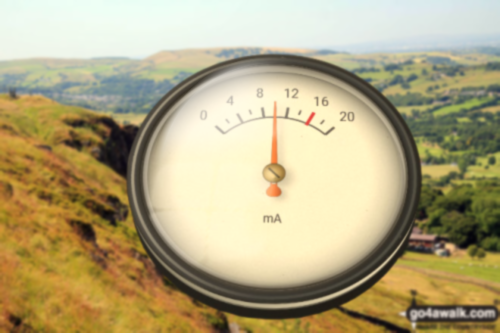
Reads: 10mA
